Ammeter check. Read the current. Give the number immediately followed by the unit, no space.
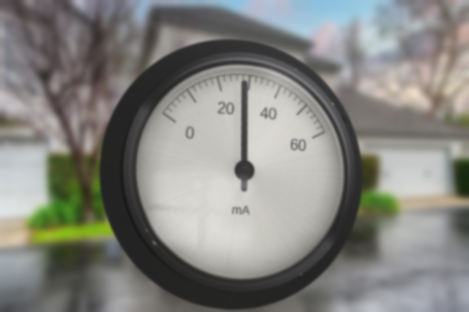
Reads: 28mA
